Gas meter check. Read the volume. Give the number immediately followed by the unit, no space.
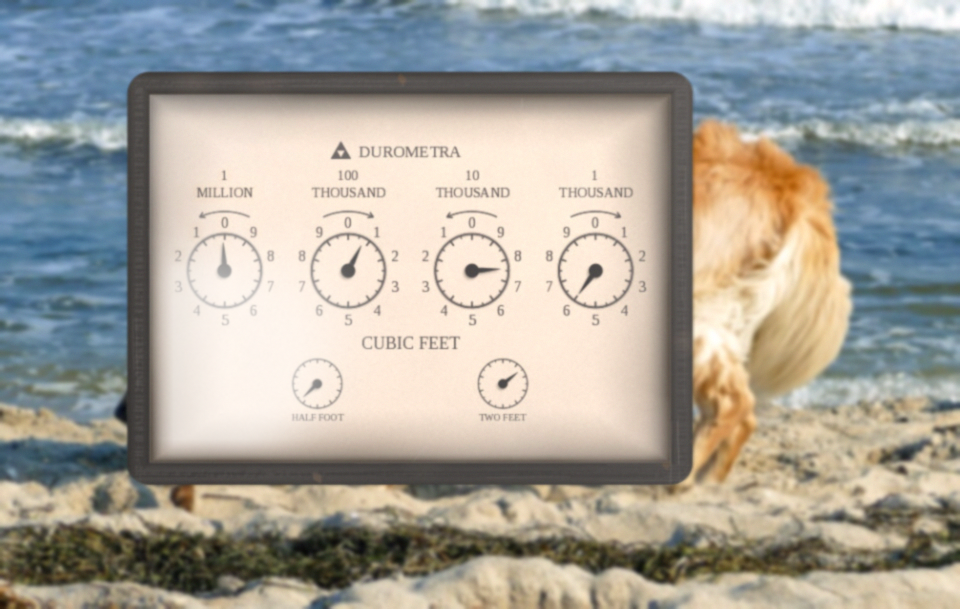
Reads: 7600ft³
